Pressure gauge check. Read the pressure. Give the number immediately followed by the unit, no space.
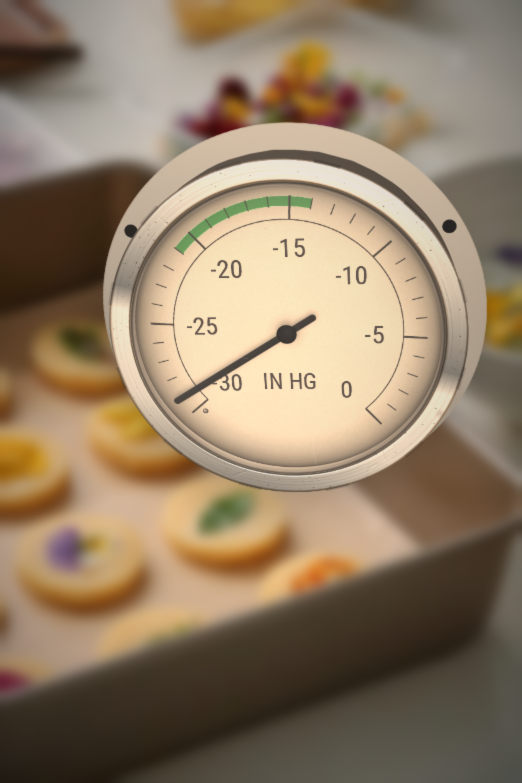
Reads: -29inHg
